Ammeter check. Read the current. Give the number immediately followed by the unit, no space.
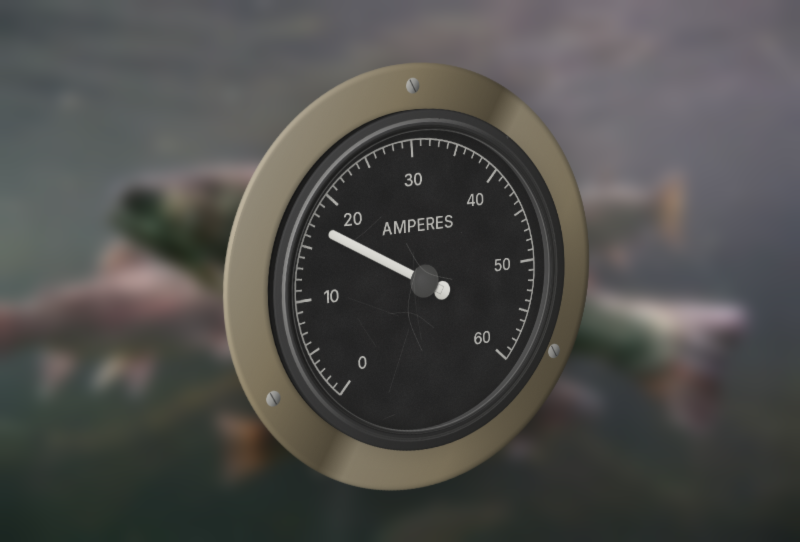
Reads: 17A
